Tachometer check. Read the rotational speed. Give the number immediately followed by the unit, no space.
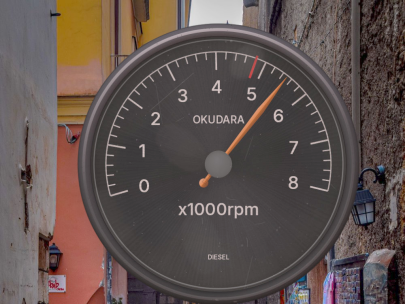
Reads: 5500rpm
